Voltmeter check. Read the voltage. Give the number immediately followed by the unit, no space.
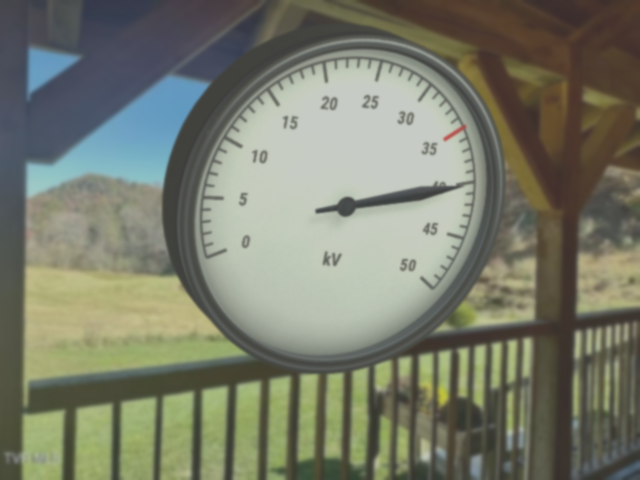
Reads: 40kV
